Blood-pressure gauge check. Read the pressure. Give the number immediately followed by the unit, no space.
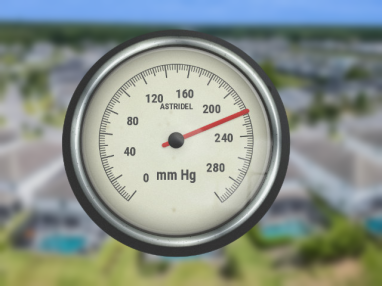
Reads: 220mmHg
